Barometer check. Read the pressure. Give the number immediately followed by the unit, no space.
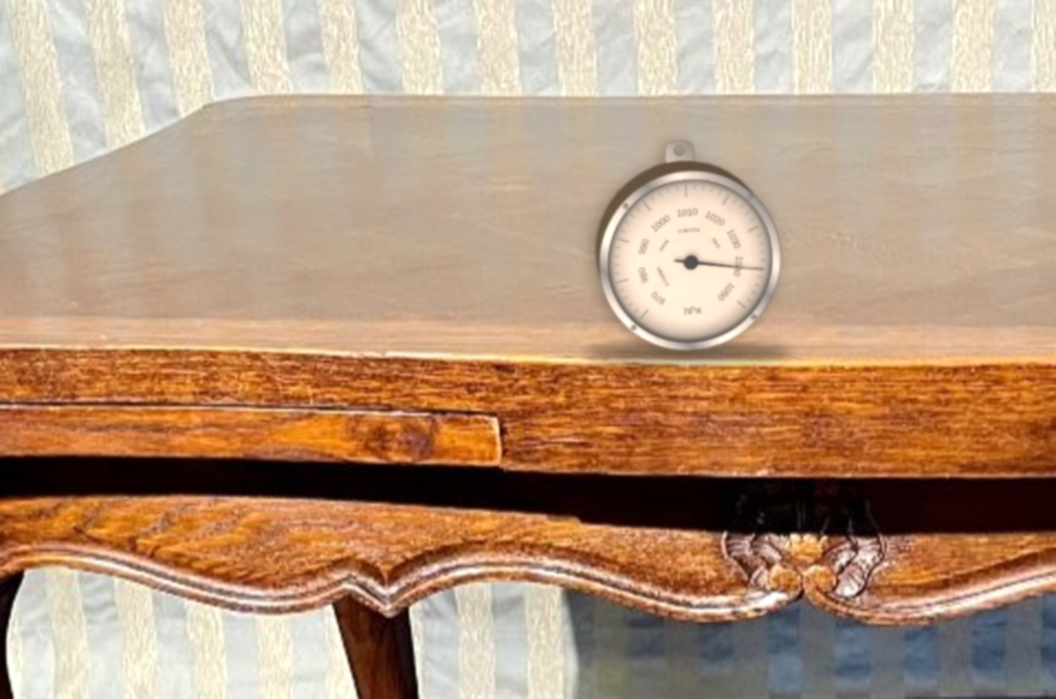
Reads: 1040hPa
